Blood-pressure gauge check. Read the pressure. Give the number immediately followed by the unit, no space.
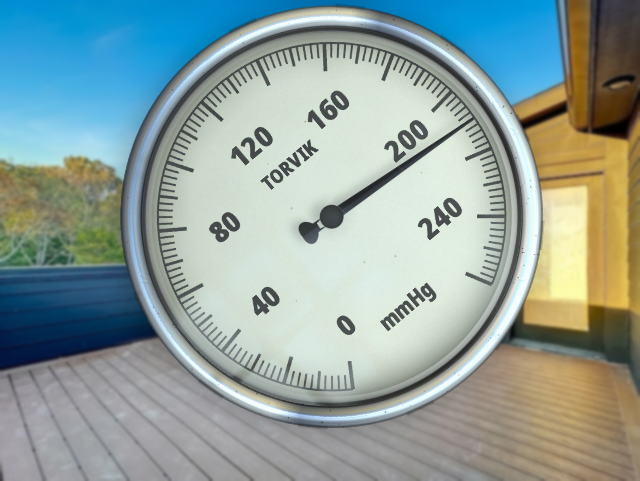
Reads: 210mmHg
